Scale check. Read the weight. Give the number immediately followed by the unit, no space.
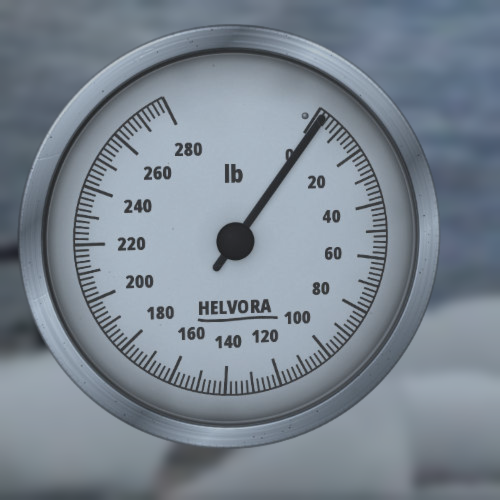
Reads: 2lb
